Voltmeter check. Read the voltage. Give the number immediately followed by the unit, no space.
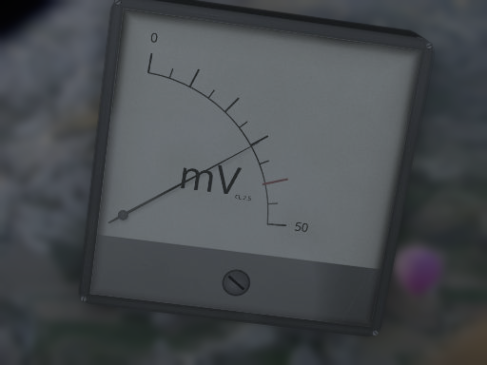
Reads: 30mV
